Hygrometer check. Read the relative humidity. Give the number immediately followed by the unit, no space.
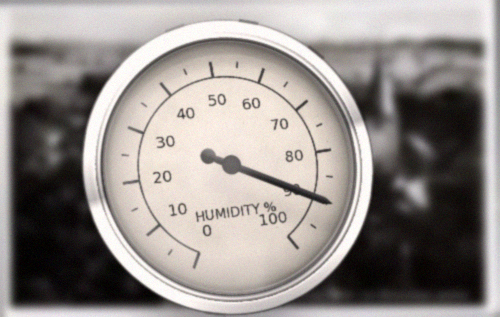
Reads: 90%
